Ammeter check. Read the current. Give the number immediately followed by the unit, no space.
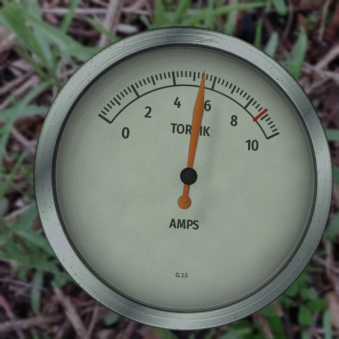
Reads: 5.4A
